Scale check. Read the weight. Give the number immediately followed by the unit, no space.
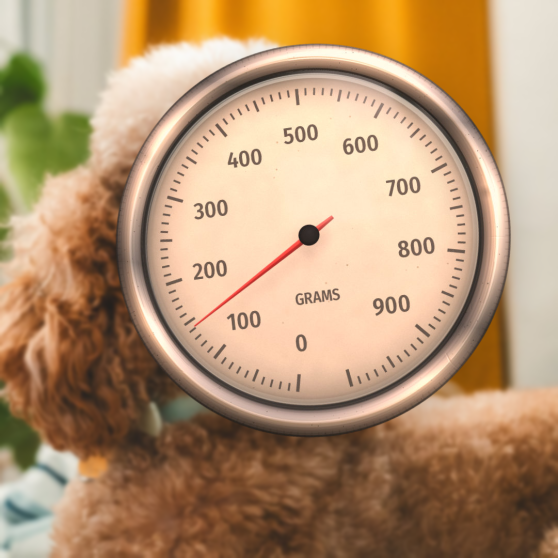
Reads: 140g
